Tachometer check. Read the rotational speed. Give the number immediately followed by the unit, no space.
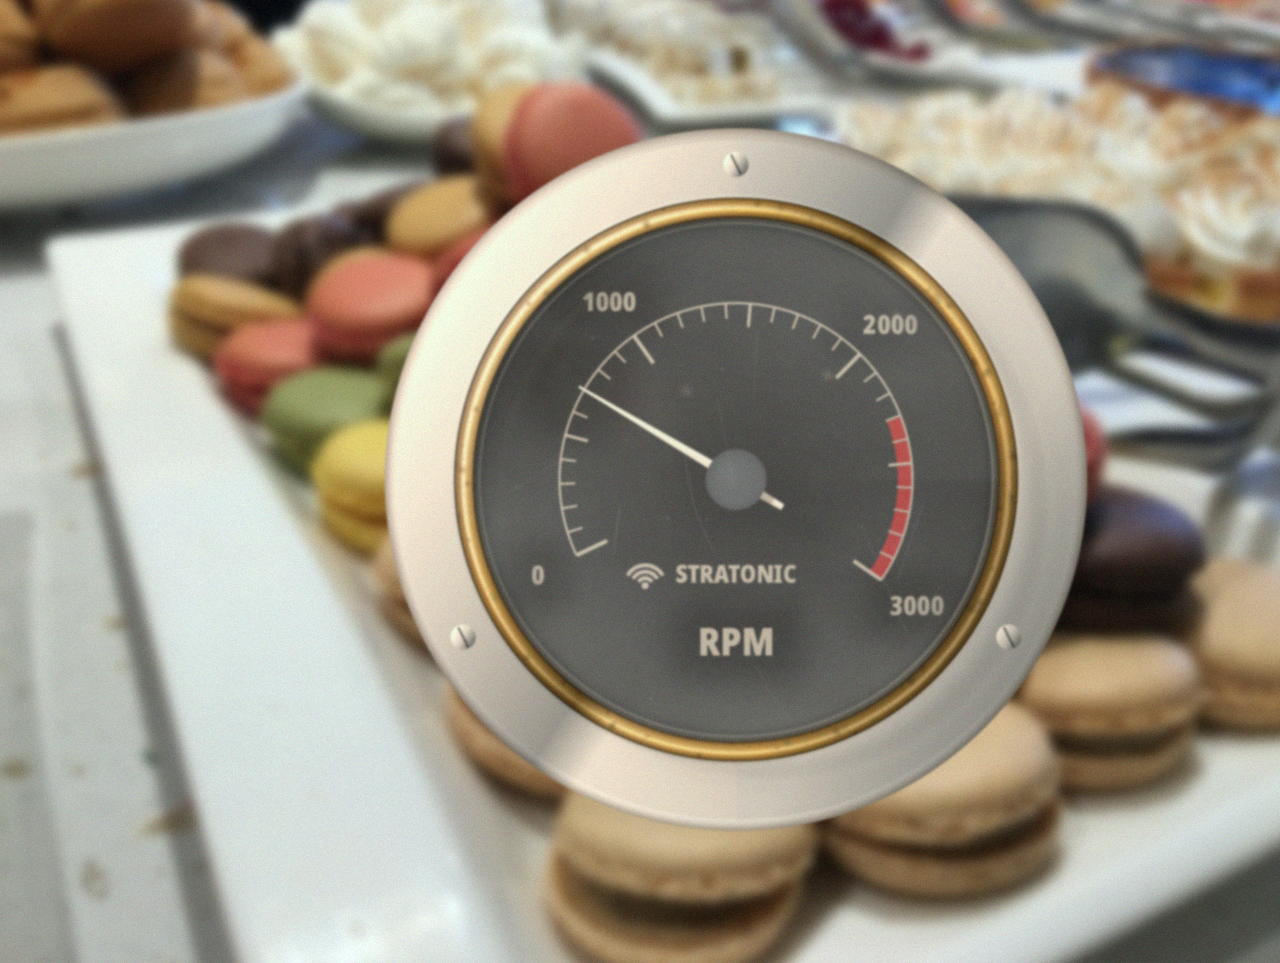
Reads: 700rpm
